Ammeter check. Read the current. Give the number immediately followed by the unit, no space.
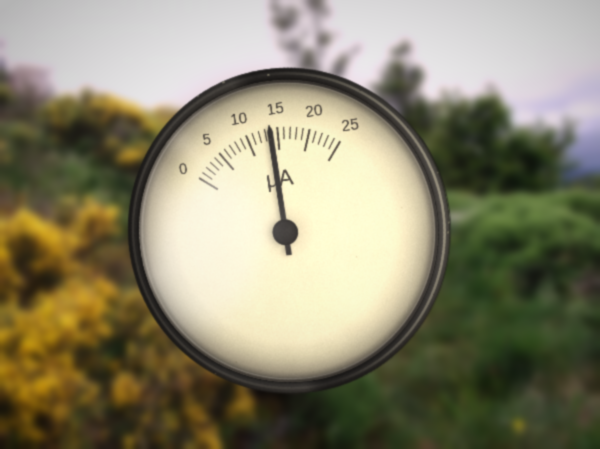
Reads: 14µA
